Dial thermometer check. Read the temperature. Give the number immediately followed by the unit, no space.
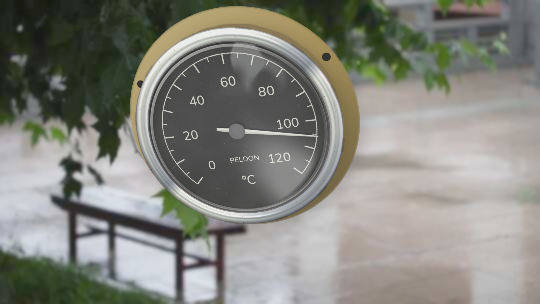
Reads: 105°C
